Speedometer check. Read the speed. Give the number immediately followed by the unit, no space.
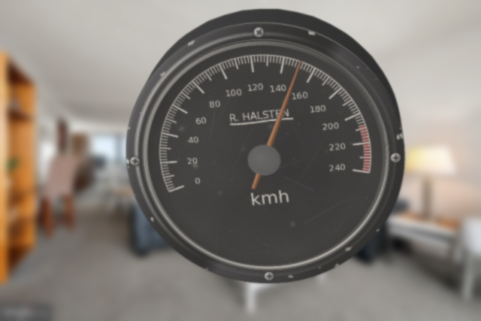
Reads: 150km/h
